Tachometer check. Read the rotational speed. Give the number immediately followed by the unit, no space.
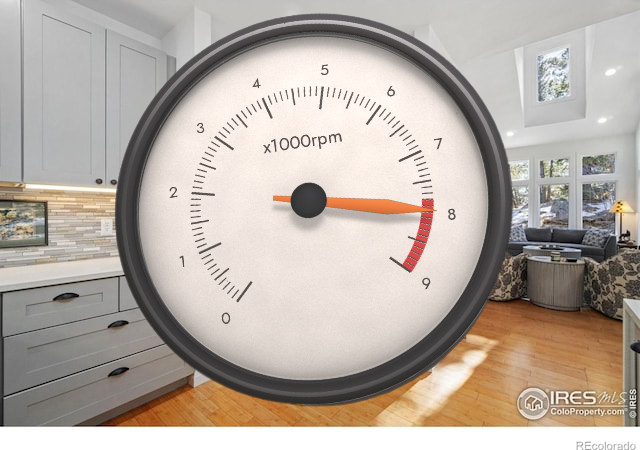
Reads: 8000rpm
